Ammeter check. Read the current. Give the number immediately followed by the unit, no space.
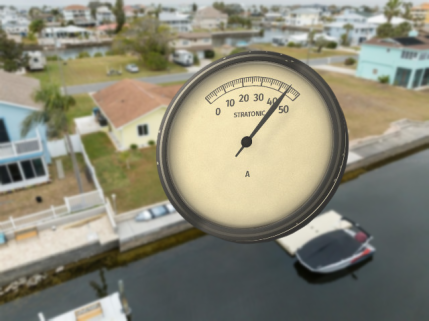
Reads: 45A
